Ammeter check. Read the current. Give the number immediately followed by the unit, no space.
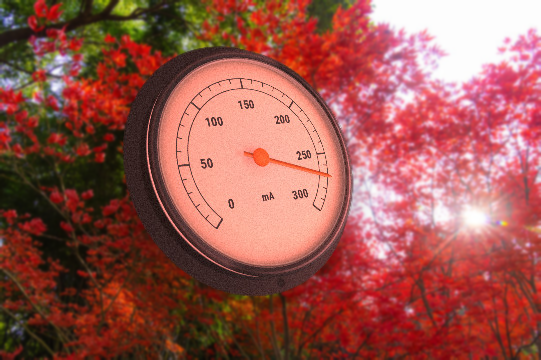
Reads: 270mA
